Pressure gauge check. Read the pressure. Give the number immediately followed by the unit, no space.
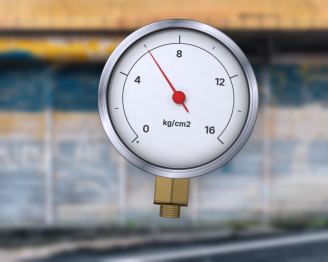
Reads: 6kg/cm²
